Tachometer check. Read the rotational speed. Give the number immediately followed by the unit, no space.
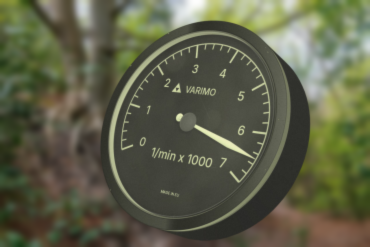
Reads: 6500rpm
